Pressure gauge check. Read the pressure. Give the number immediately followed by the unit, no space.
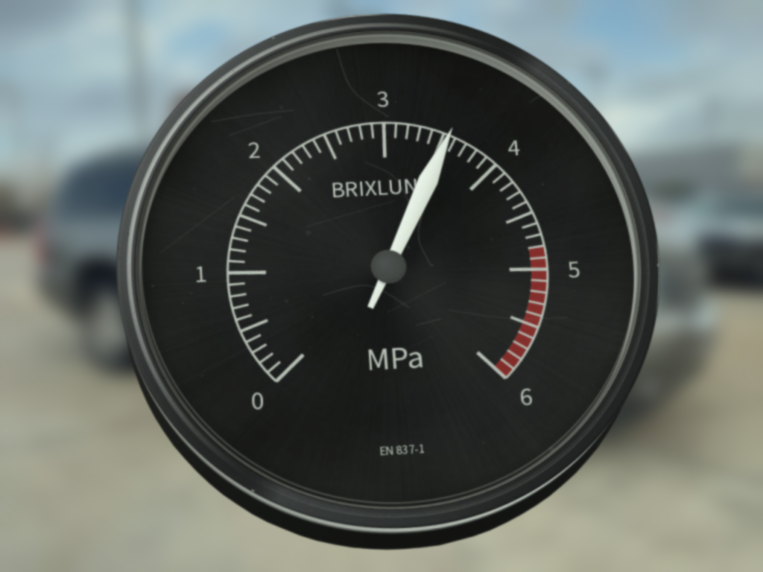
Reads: 3.55MPa
